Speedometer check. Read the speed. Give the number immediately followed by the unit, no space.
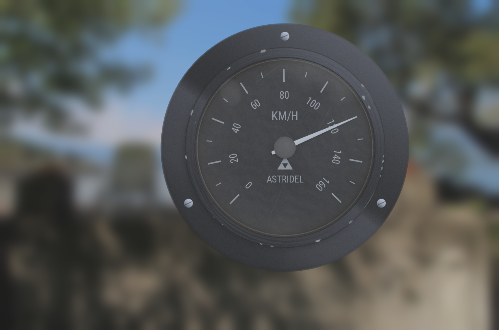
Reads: 120km/h
